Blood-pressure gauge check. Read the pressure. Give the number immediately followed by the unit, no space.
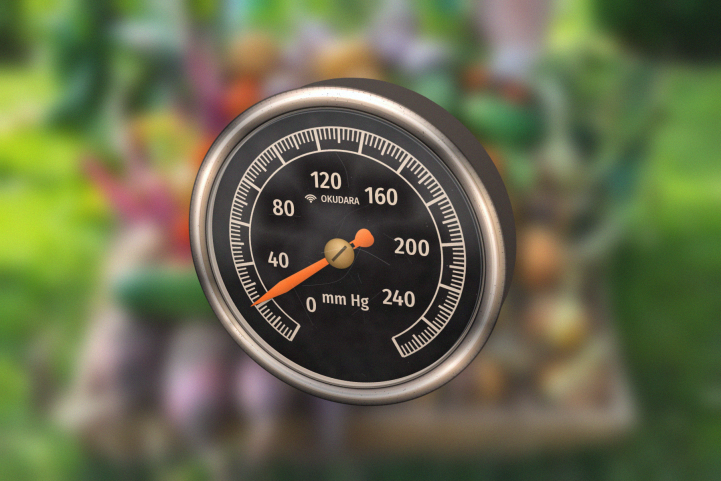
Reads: 22mmHg
